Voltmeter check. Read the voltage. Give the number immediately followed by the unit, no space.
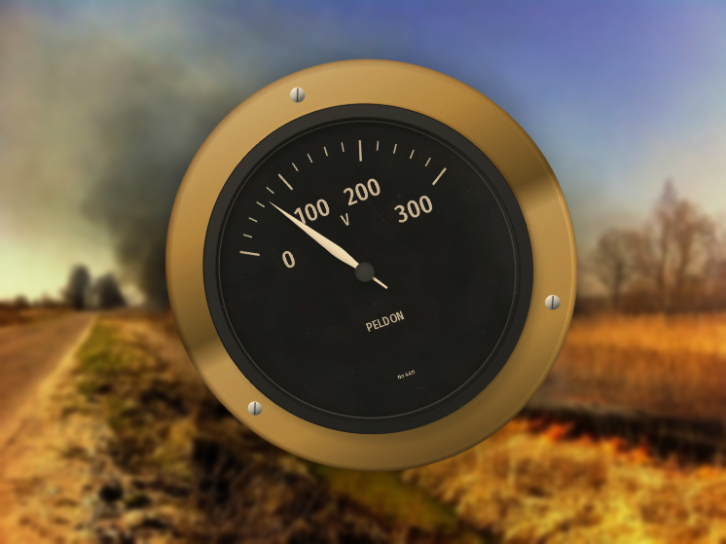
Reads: 70V
